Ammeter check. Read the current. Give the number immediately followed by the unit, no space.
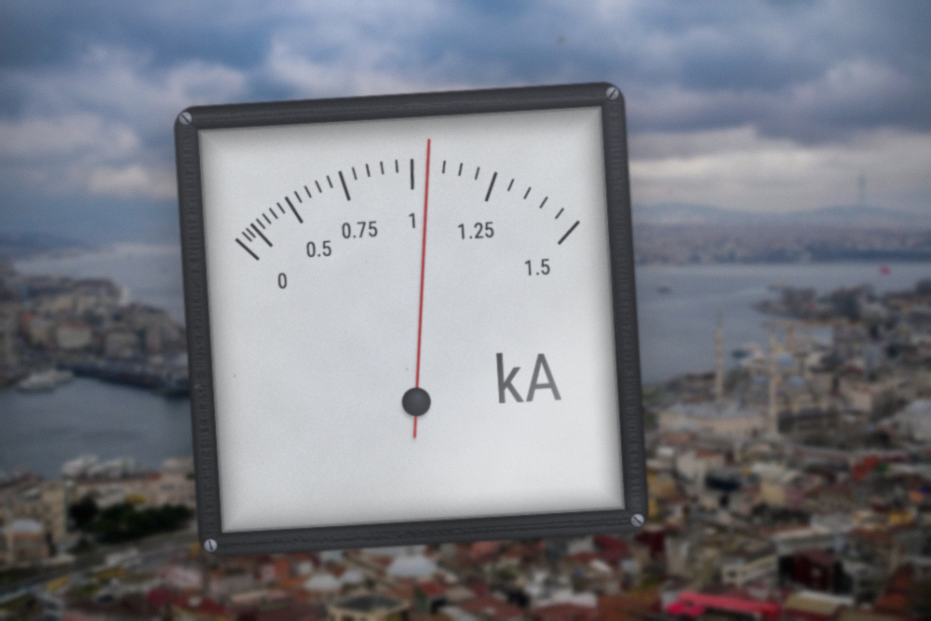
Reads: 1.05kA
